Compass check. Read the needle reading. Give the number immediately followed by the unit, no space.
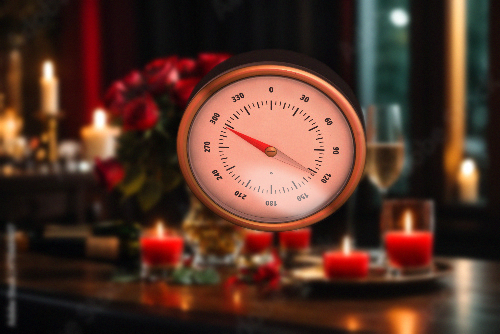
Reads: 300°
